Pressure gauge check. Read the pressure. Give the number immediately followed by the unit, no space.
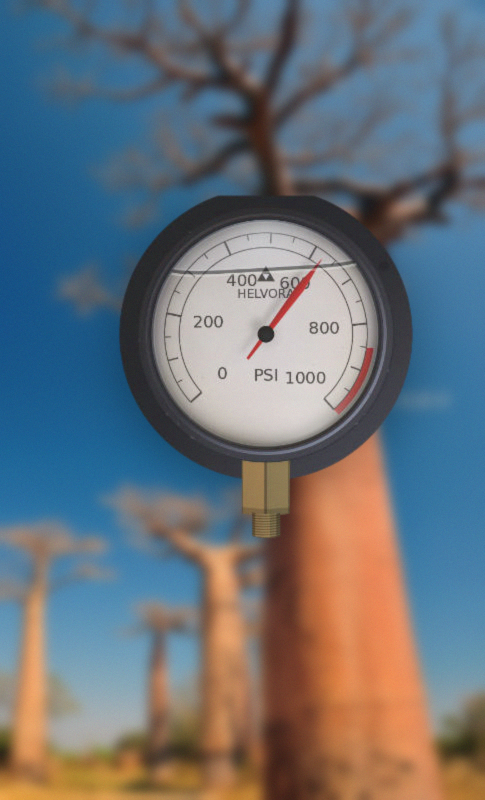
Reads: 625psi
